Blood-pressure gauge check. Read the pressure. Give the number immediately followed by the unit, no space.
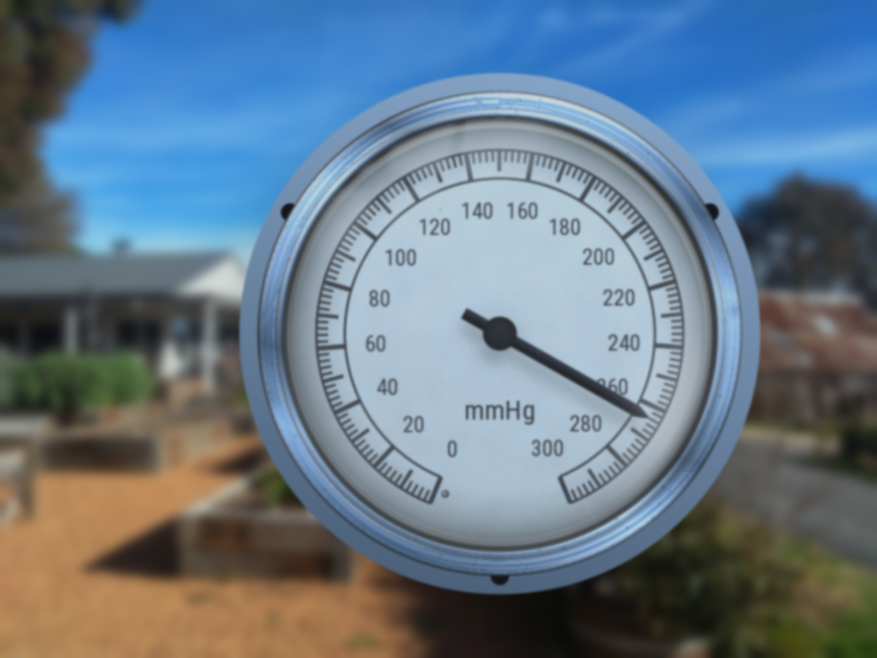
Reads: 264mmHg
